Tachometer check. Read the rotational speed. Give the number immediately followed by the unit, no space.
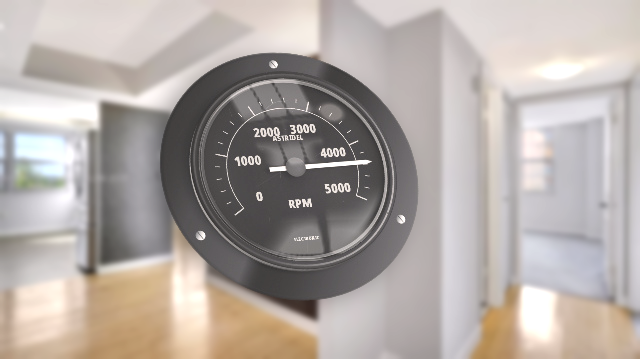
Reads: 4400rpm
